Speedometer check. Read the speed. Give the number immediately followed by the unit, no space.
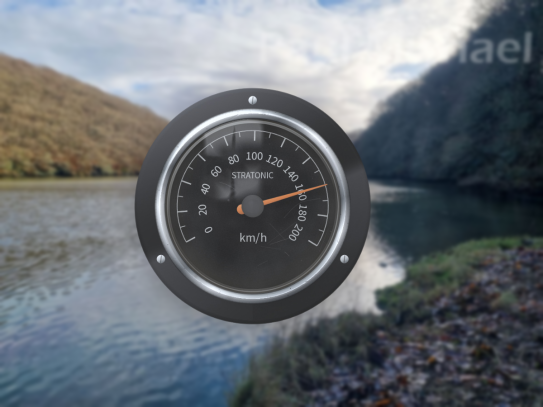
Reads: 160km/h
